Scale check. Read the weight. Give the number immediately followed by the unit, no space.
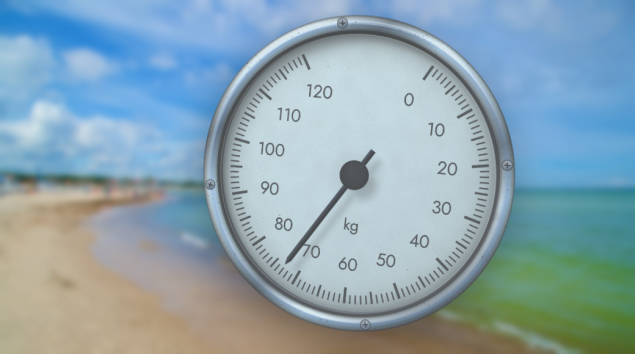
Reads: 73kg
